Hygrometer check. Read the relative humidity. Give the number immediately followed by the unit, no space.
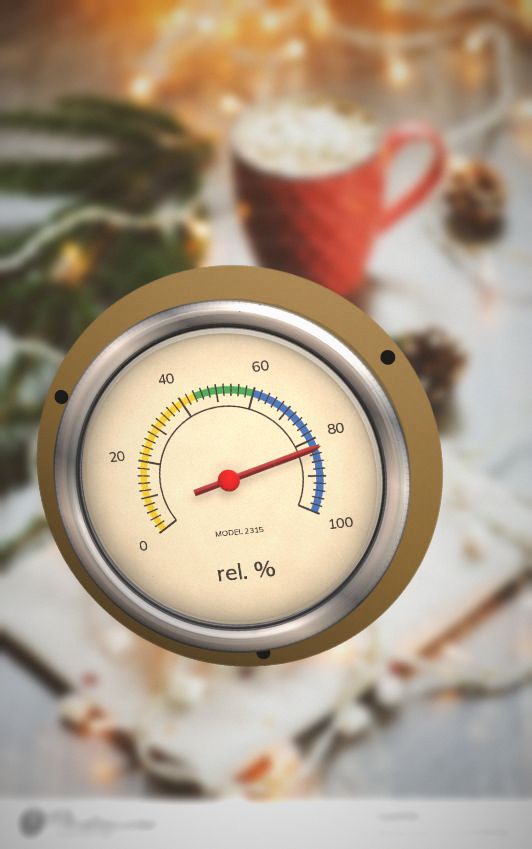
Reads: 82%
